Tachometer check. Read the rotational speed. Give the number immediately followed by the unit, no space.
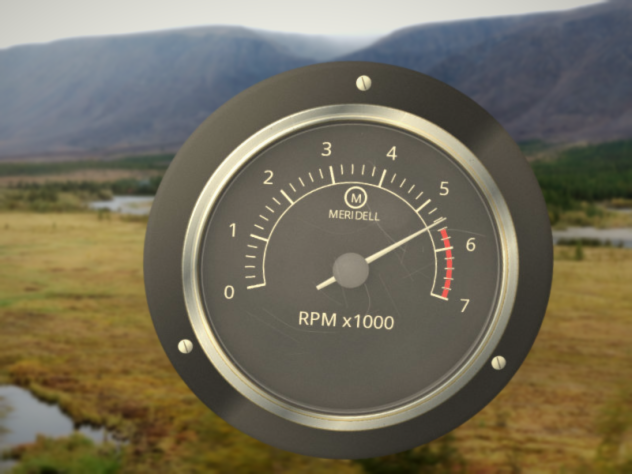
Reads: 5400rpm
